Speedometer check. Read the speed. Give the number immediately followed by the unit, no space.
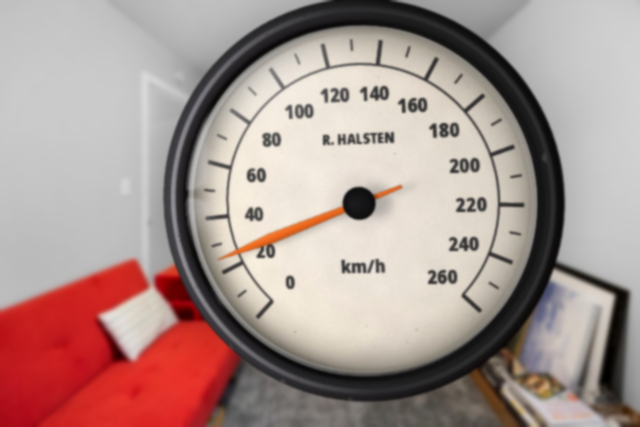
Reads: 25km/h
